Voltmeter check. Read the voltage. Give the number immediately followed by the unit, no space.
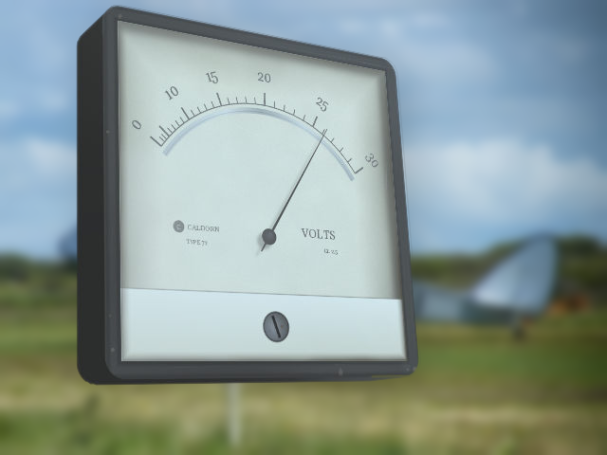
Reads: 26V
